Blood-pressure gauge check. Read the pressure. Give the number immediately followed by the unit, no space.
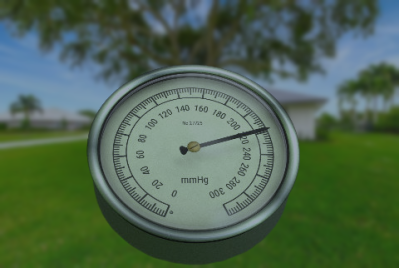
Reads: 220mmHg
